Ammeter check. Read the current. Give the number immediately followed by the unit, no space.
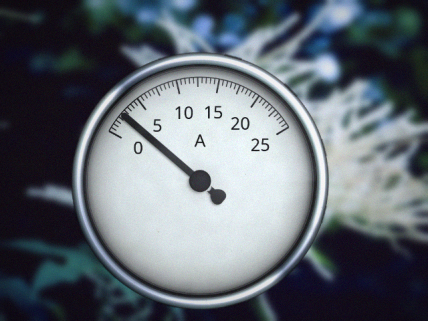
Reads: 2.5A
